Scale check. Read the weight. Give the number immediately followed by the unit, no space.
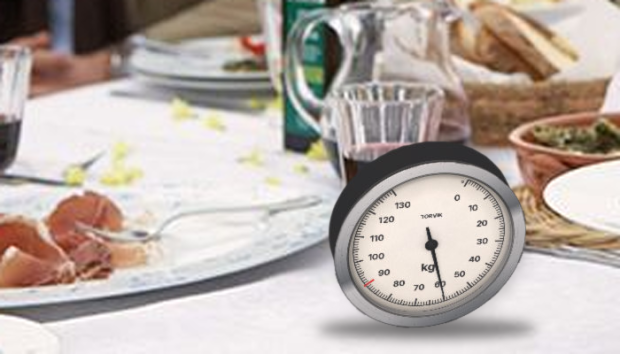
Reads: 60kg
